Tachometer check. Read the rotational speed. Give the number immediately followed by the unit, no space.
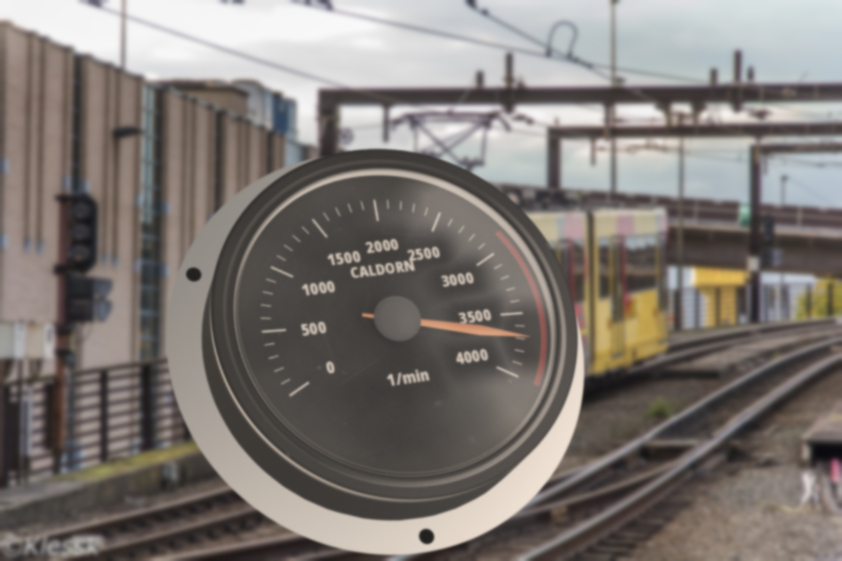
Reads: 3700rpm
